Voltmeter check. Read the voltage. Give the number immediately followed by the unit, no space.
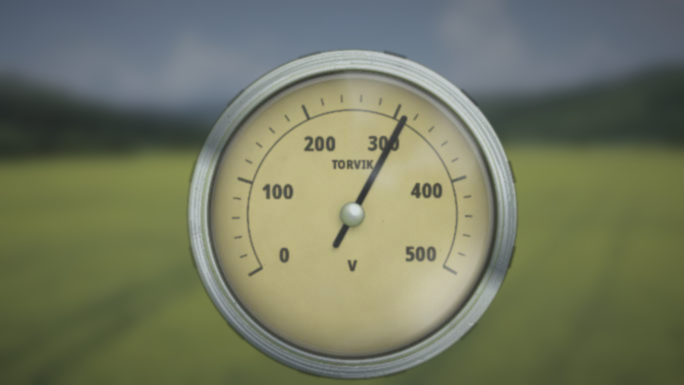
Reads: 310V
